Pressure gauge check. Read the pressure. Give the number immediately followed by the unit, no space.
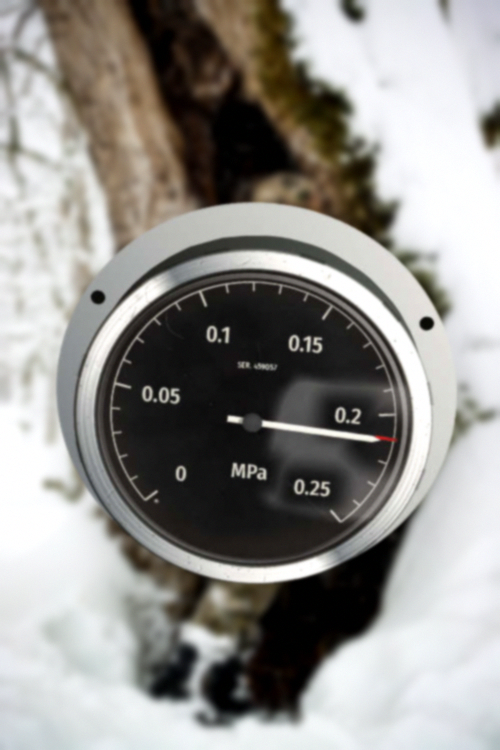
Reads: 0.21MPa
